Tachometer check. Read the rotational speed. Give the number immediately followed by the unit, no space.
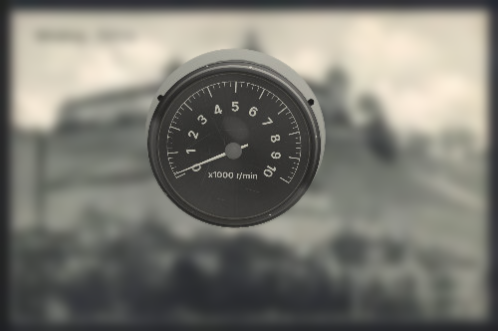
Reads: 200rpm
